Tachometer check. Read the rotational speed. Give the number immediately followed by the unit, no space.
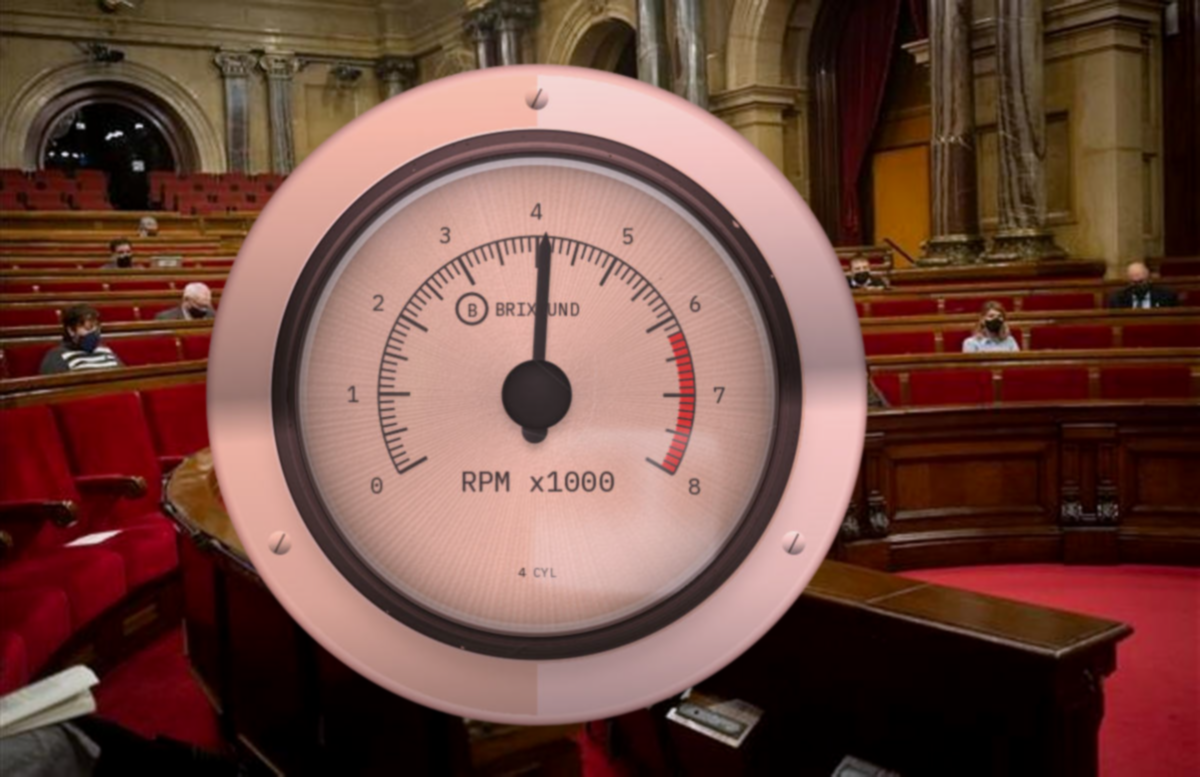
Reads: 4100rpm
